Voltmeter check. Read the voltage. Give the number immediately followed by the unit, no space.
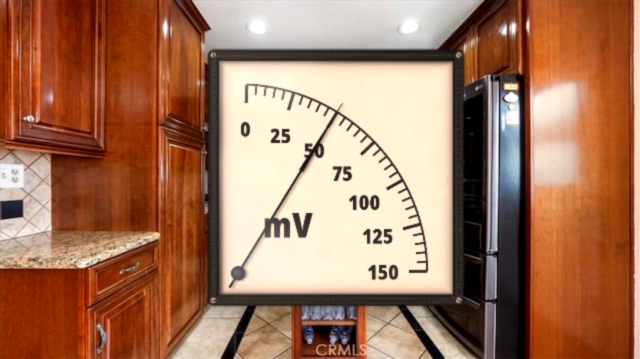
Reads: 50mV
